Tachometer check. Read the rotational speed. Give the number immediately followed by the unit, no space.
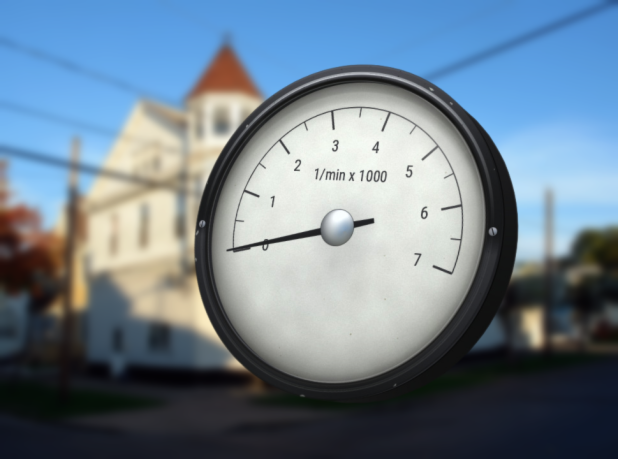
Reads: 0rpm
